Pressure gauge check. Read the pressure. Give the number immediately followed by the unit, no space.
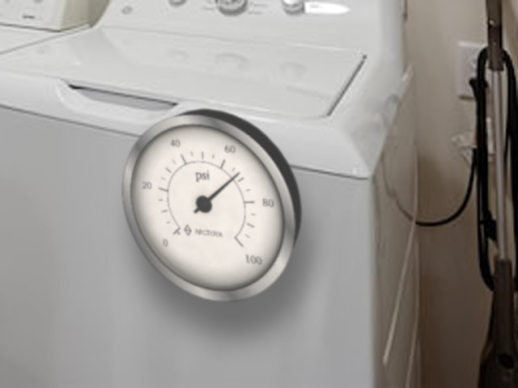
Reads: 67.5psi
